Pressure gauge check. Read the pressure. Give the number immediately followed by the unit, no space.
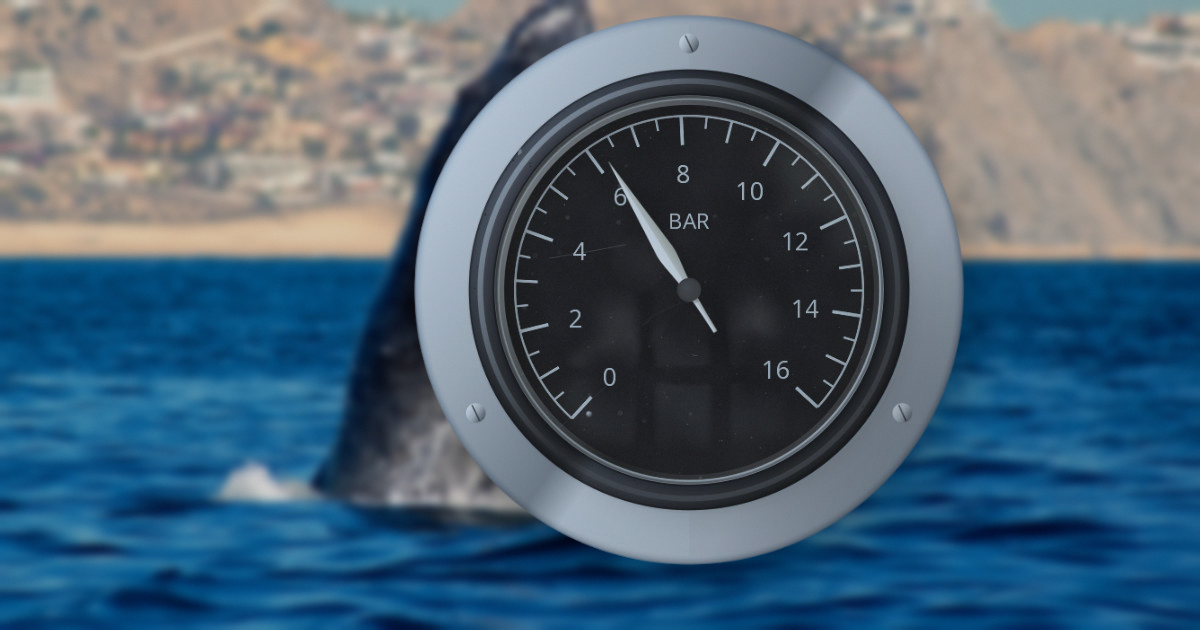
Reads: 6.25bar
